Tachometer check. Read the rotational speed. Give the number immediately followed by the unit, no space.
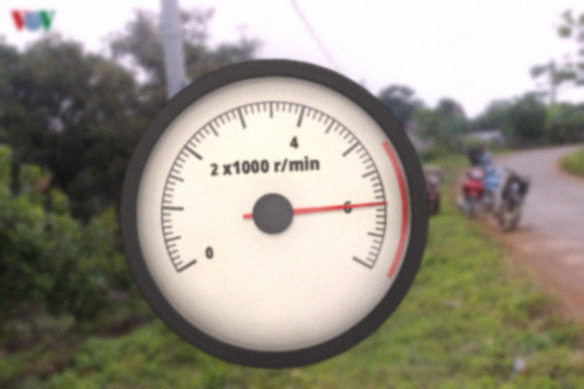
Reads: 6000rpm
